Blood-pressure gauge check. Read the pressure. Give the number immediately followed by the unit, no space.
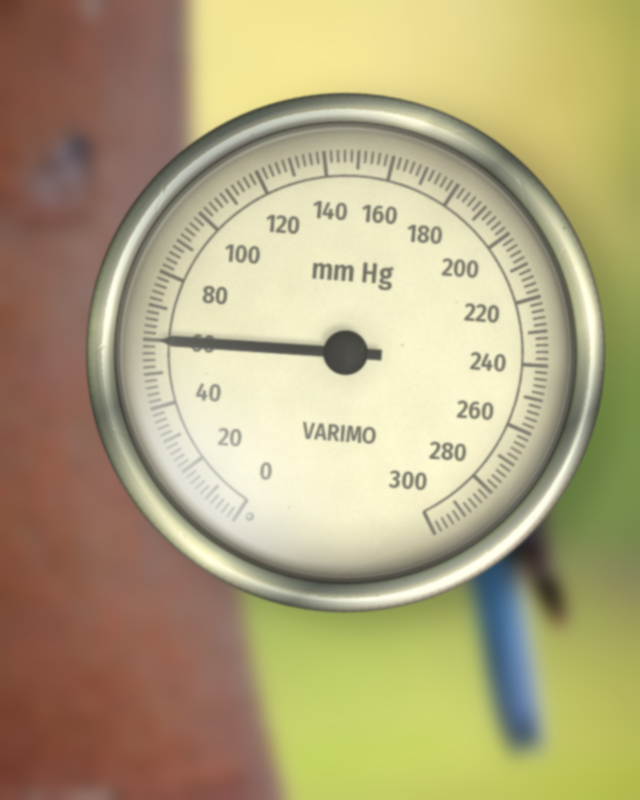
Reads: 60mmHg
